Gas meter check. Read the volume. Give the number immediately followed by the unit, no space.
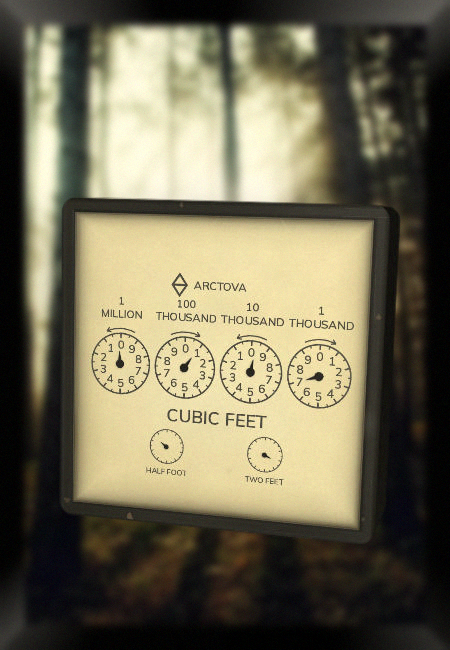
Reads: 9700ft³
